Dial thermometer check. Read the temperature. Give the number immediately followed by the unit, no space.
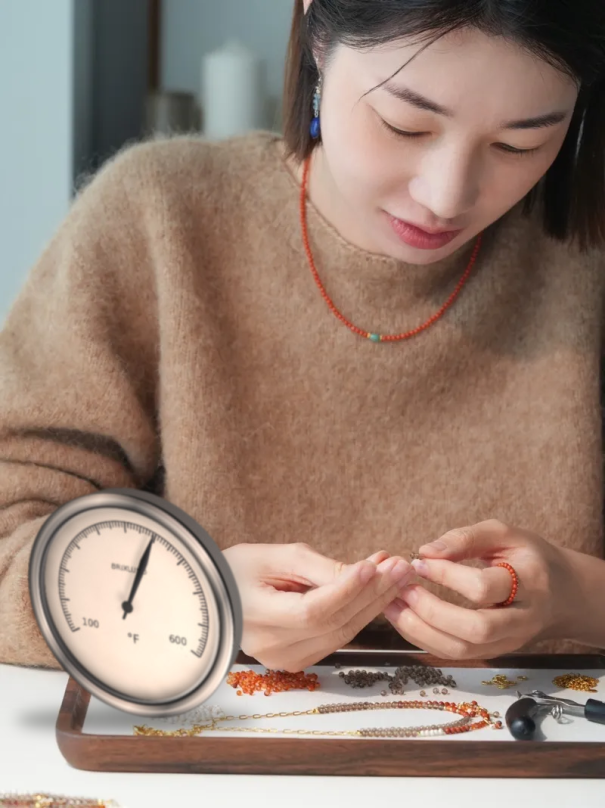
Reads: 400°F
